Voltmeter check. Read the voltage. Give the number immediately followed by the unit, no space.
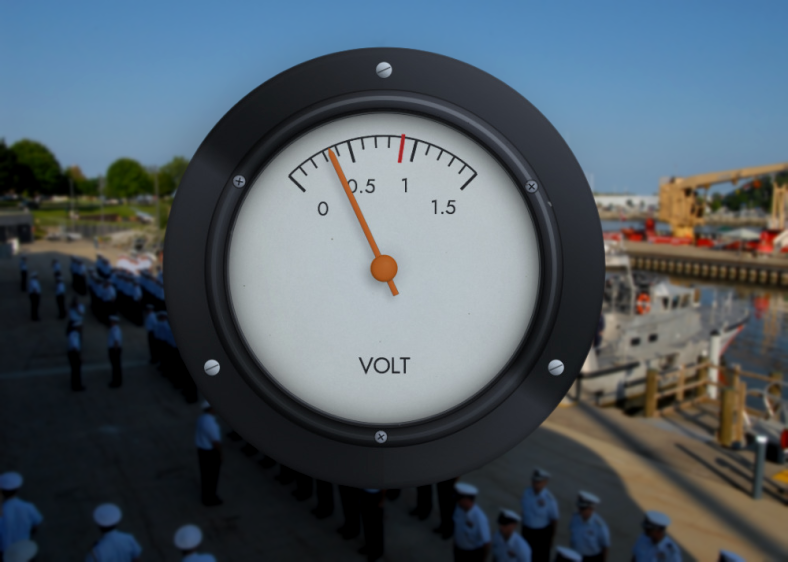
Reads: 0.35V
